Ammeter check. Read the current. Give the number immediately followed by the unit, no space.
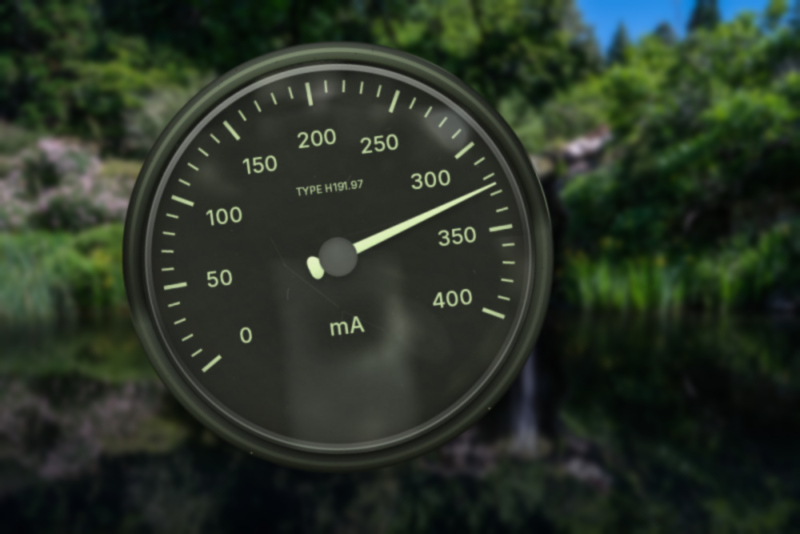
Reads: 325mA
